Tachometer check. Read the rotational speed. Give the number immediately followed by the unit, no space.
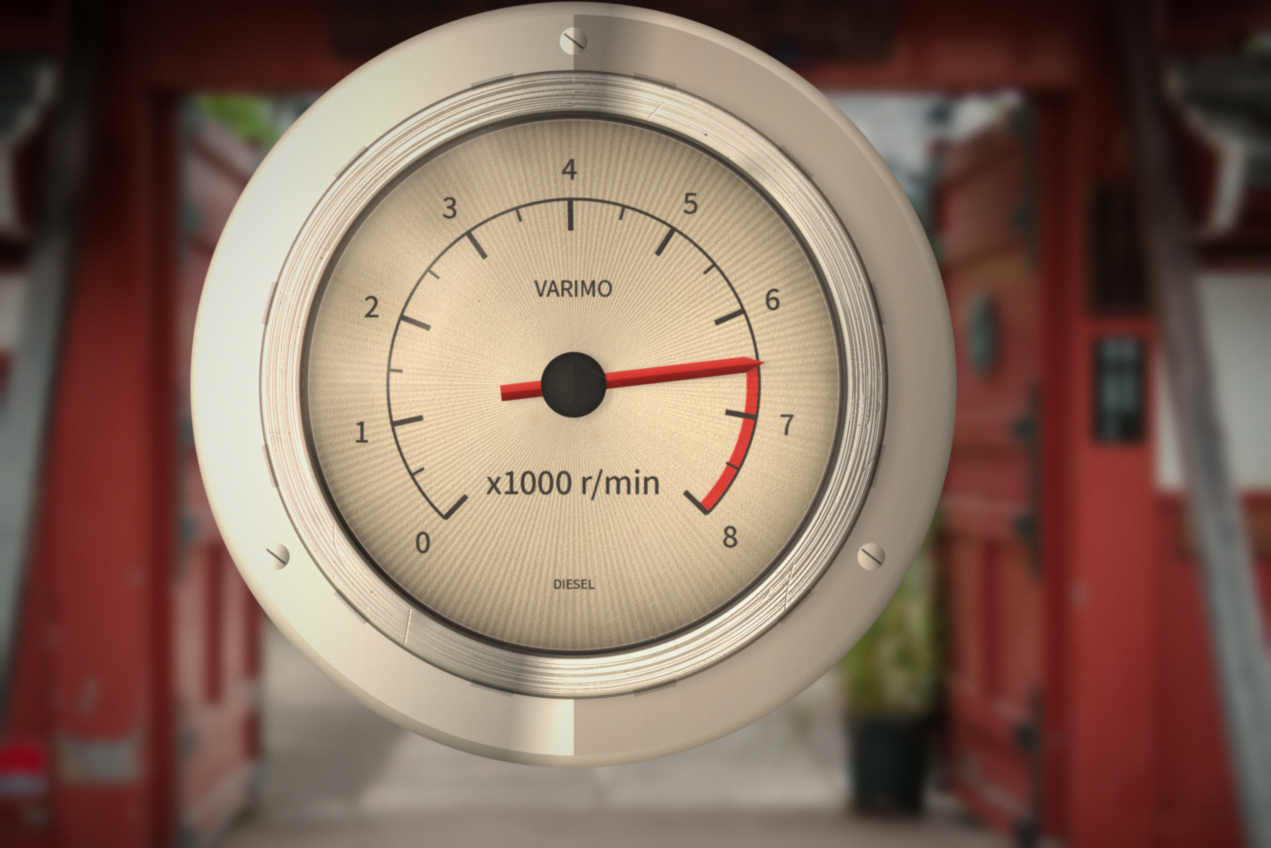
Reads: 6500rpm
